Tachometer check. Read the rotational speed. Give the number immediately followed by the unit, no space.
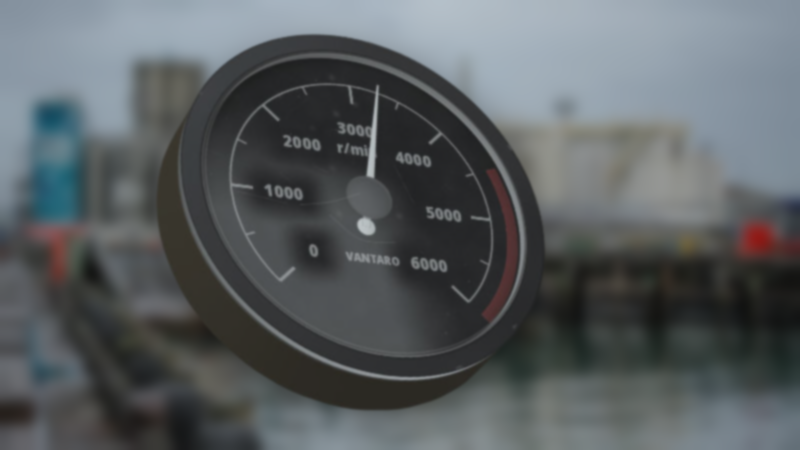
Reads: 3250rpm
